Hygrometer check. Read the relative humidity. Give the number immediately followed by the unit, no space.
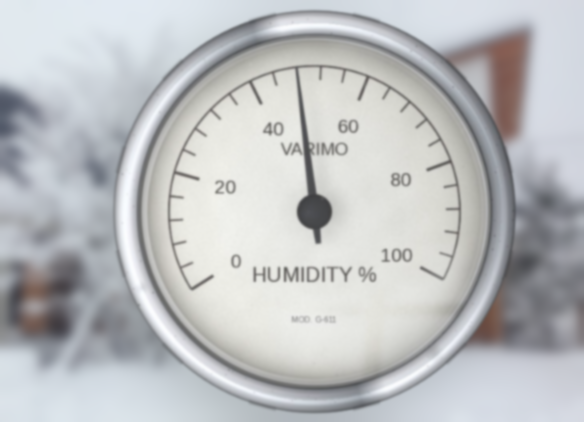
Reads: 48%
